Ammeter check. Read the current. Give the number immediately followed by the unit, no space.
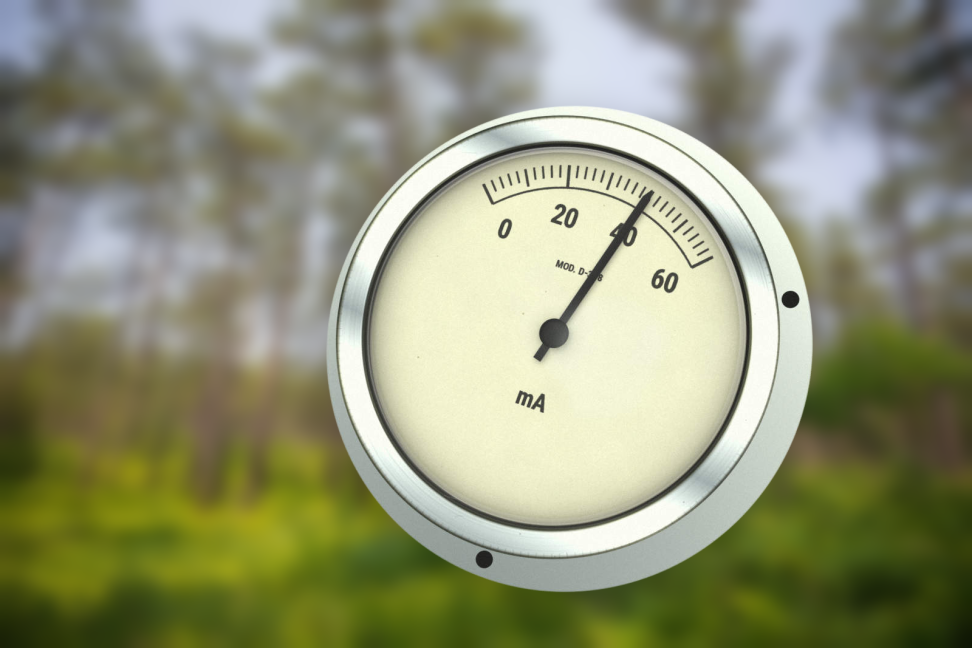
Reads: 40mA
